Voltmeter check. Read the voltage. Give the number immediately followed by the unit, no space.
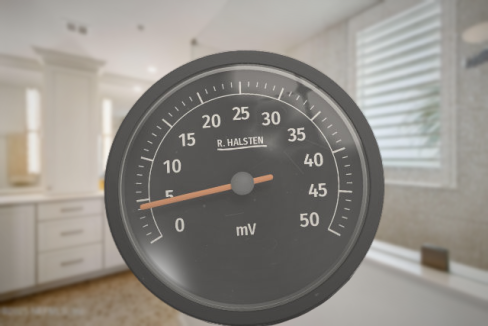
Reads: 4mV
